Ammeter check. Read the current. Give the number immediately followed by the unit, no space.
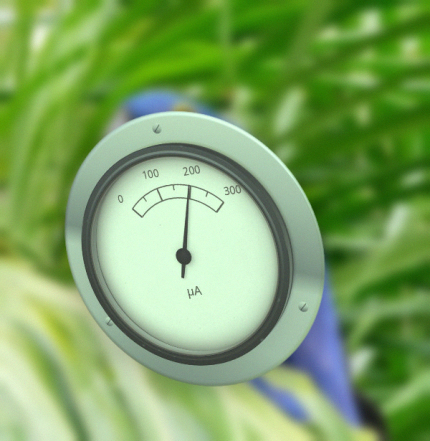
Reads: 200µA
